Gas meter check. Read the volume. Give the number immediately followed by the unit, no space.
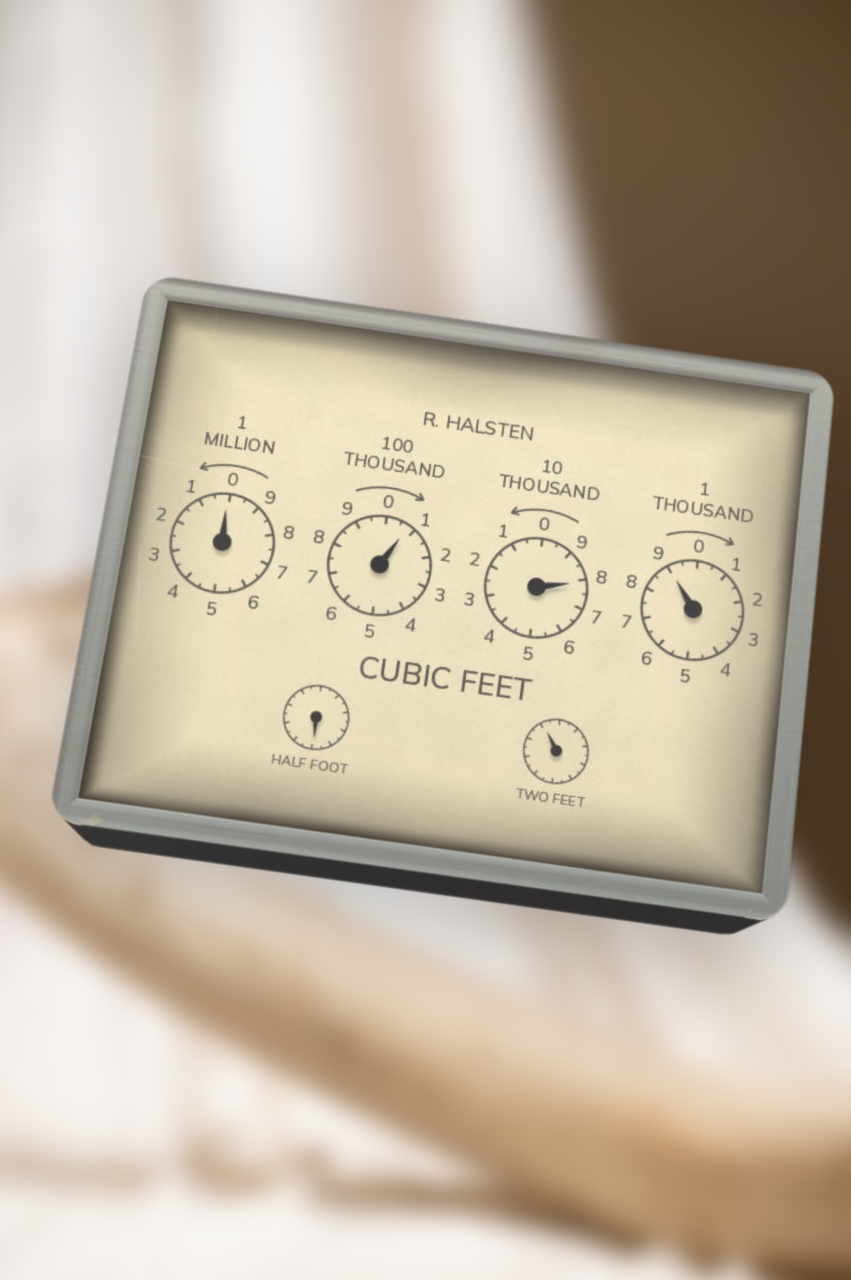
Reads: 7900ft³
